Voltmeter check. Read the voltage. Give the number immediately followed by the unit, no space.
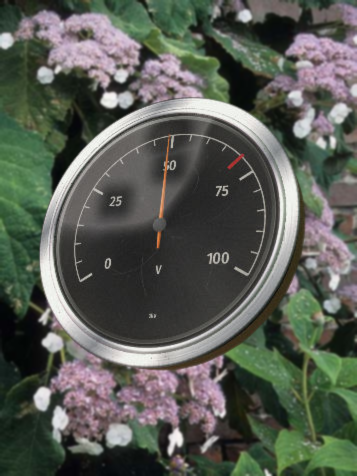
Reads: 50V
